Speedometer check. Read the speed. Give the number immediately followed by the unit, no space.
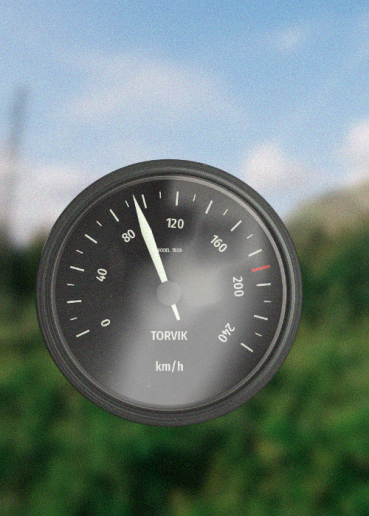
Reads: 95km/h
